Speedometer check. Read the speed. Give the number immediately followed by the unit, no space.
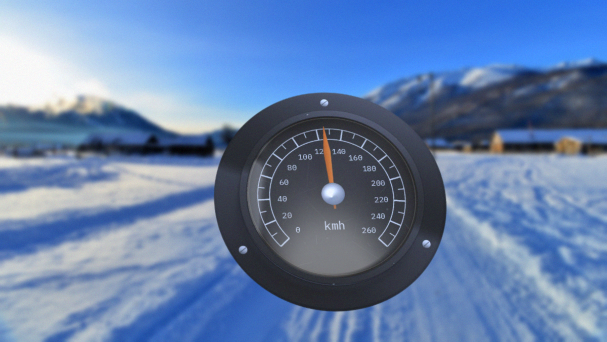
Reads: 125km/h
